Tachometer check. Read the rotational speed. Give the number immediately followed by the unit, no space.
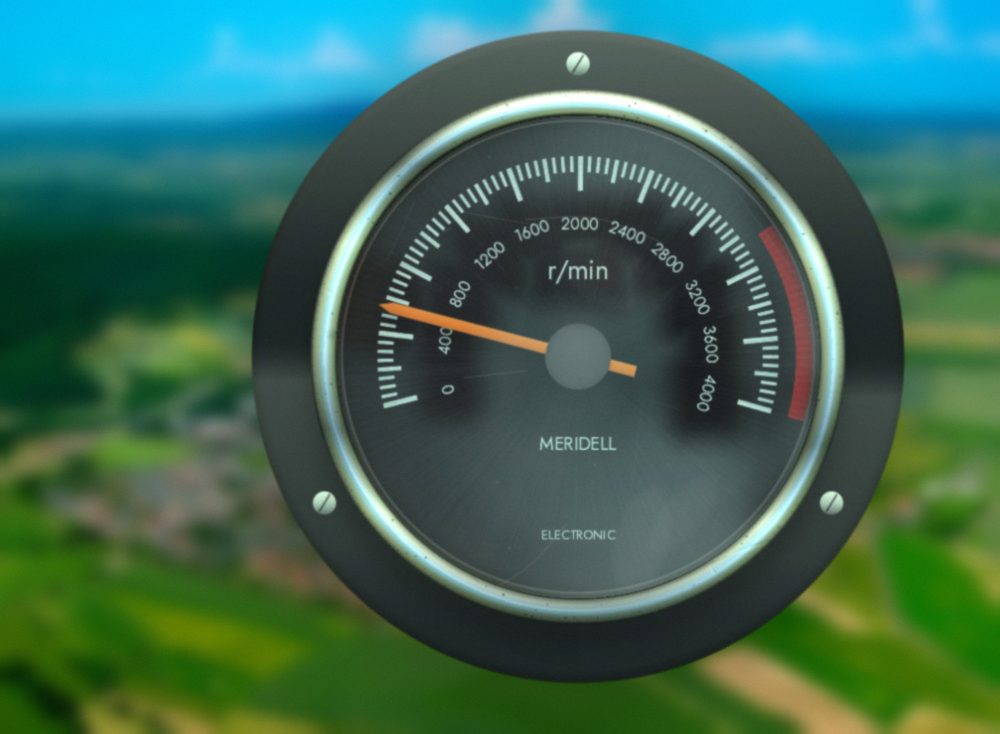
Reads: 550rpm
